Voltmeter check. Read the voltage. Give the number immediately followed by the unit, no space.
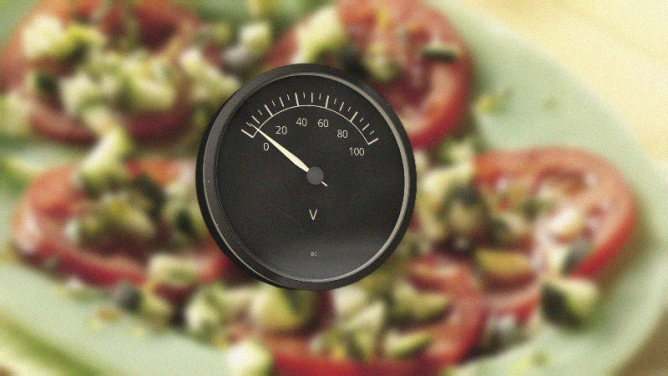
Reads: 5V
